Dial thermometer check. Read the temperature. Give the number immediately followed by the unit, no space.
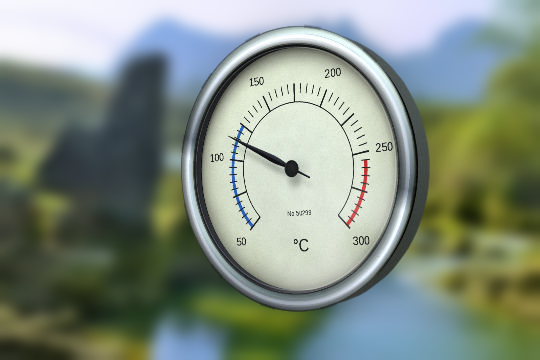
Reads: 115°C
